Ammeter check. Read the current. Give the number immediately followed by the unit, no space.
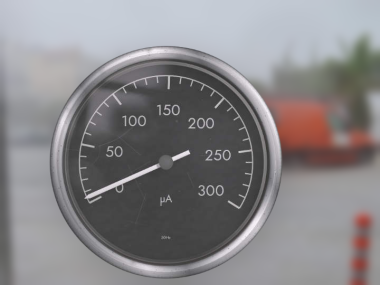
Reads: 5µA
